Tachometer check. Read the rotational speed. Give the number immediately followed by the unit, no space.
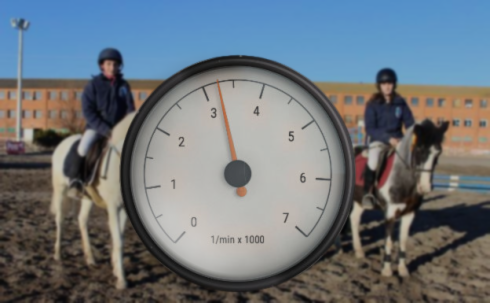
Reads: 3250rpm
